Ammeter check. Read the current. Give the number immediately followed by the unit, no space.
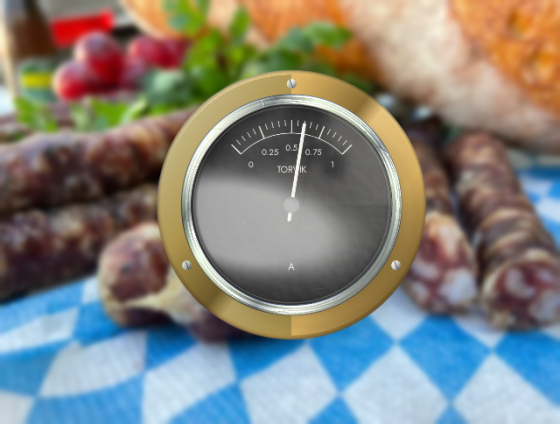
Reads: 0.6A
